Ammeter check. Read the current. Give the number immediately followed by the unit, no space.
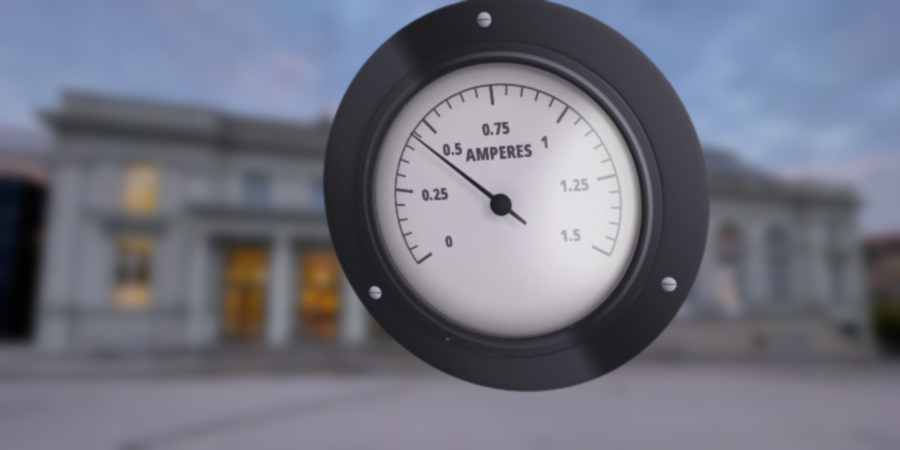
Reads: 0.45A
